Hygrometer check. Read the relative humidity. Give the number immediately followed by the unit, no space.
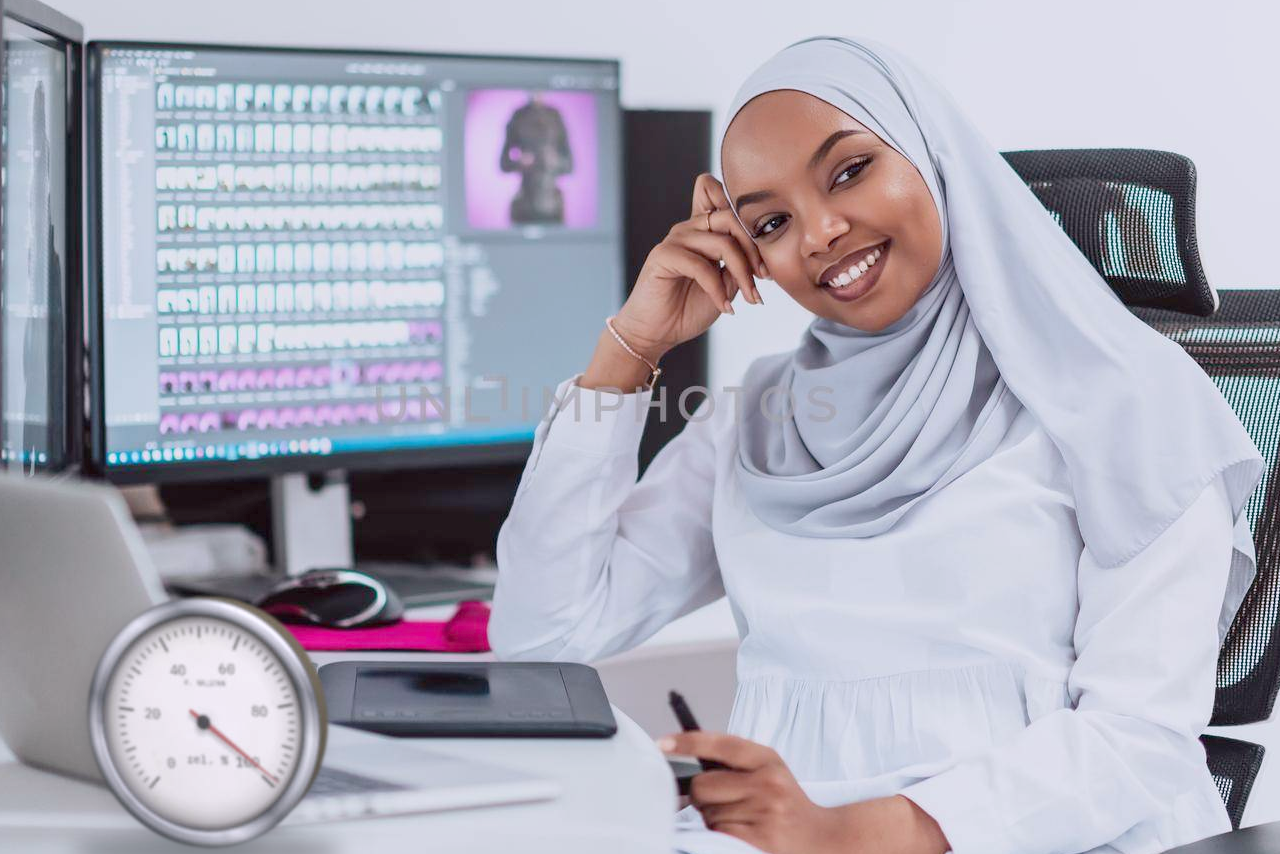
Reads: 98%
